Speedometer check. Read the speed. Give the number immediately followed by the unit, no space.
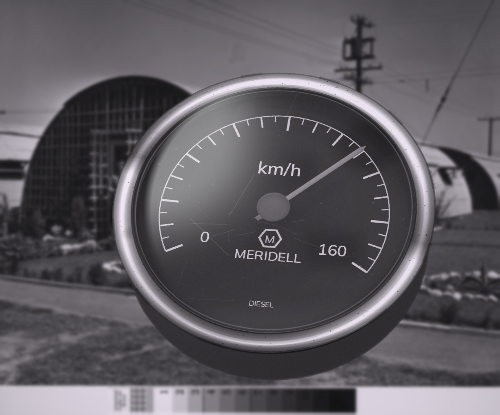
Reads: 110km/h
